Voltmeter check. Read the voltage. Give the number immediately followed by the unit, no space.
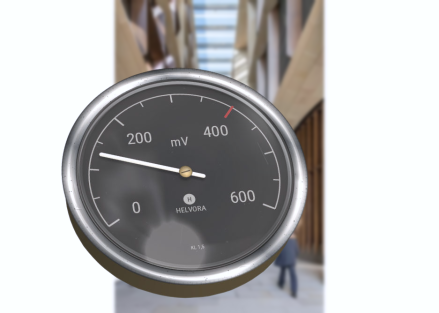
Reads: 125mV
